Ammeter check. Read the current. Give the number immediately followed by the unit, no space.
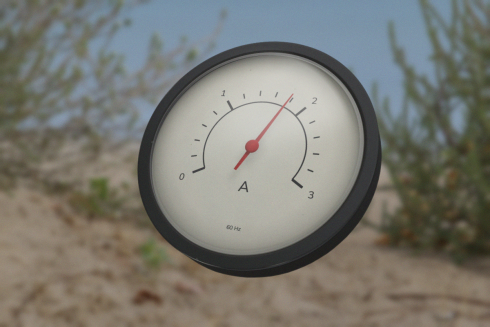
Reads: 1.8A
